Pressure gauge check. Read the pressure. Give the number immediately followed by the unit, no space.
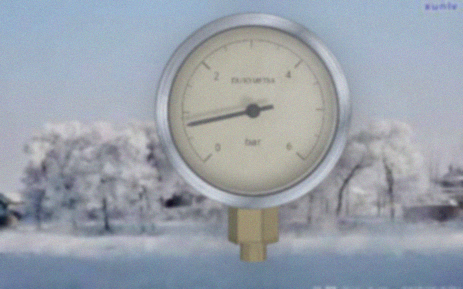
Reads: 0.75bar
